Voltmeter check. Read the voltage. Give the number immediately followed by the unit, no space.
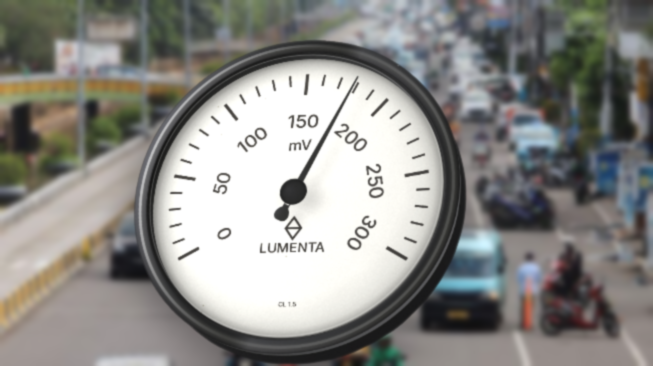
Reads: 180mV
